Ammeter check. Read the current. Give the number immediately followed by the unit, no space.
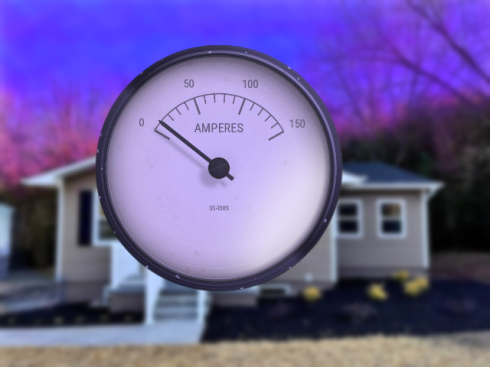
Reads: 10A
